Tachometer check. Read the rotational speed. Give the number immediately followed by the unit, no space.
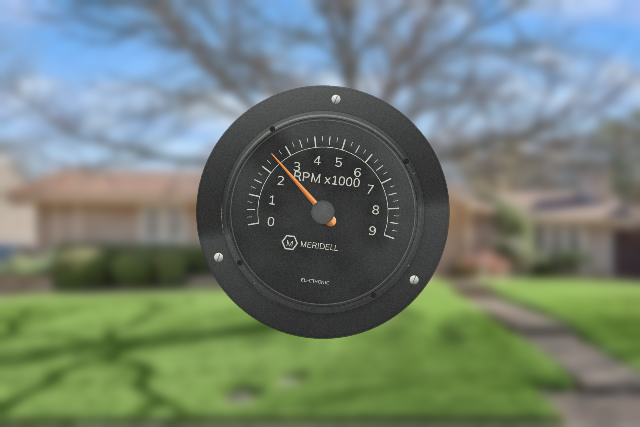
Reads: 2500rpm
